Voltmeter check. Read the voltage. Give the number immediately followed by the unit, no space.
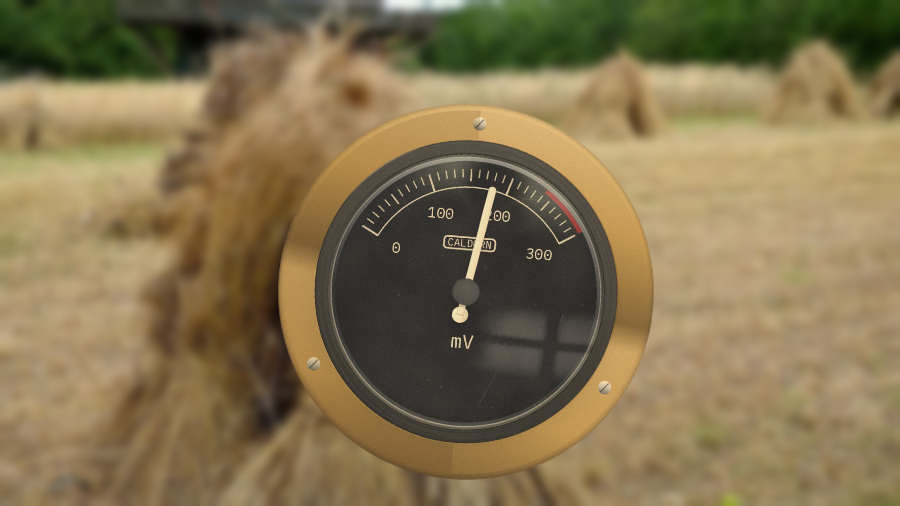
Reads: 180mV
